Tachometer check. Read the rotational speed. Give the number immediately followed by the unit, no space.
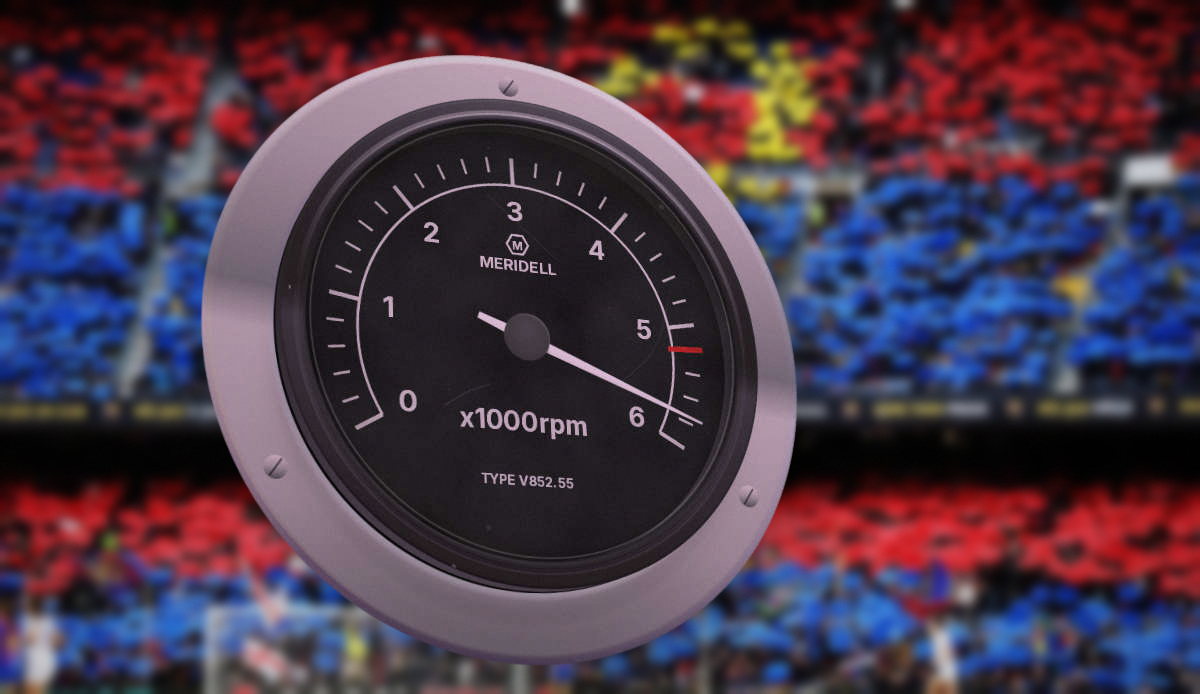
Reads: 5800rpm
